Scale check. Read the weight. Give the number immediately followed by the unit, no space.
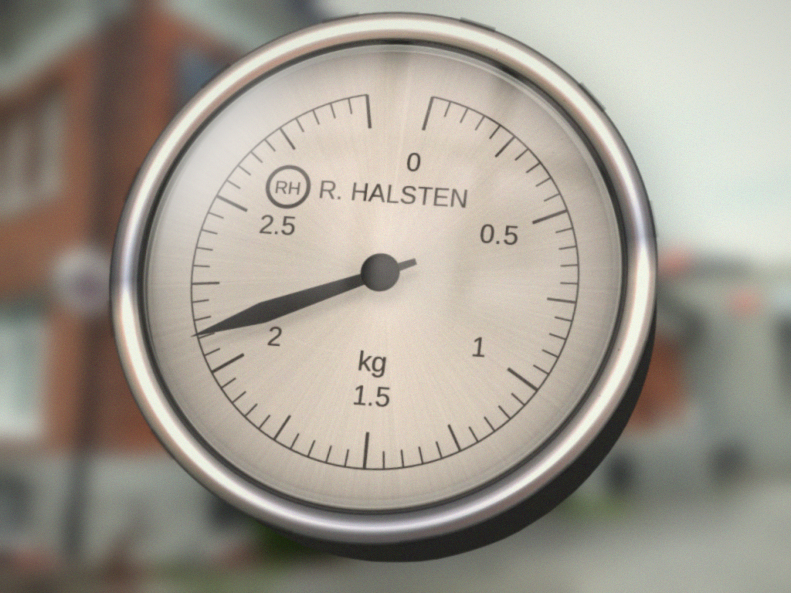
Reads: 2.1kg
